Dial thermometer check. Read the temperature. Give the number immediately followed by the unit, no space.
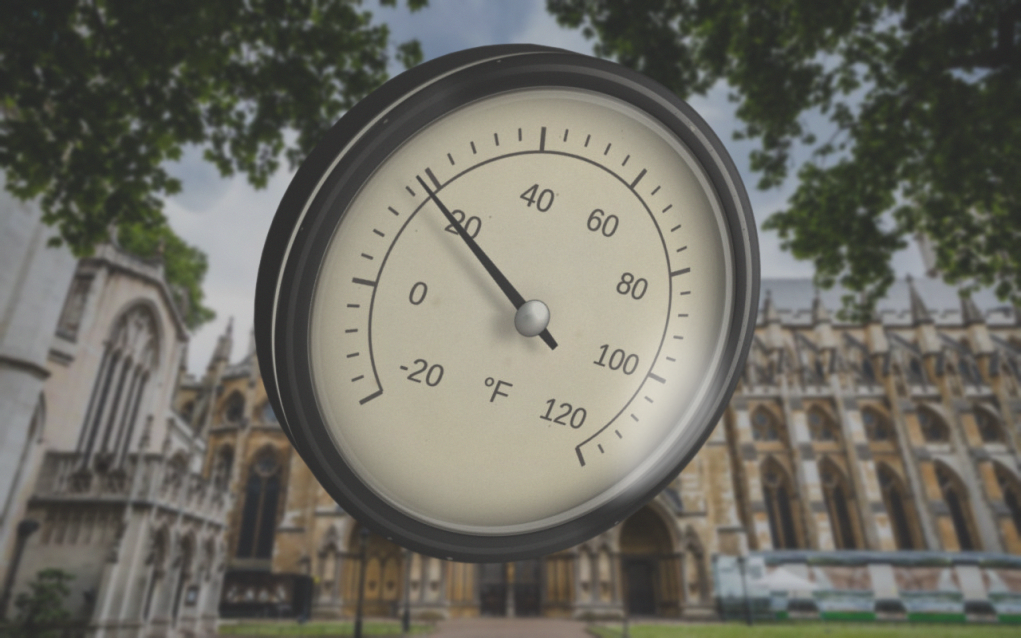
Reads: 18°F
